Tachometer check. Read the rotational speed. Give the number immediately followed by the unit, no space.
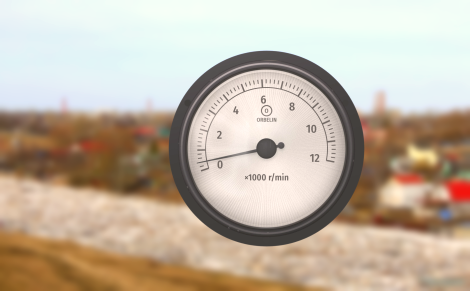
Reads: 400rpm
